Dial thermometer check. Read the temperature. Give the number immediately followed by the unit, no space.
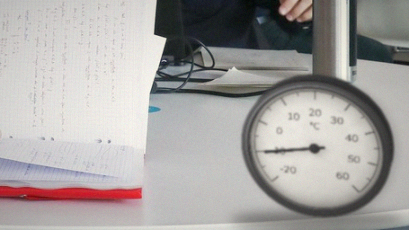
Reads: -10°C
